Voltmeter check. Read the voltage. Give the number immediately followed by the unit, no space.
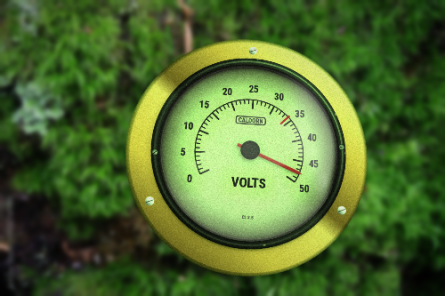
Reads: 48V
